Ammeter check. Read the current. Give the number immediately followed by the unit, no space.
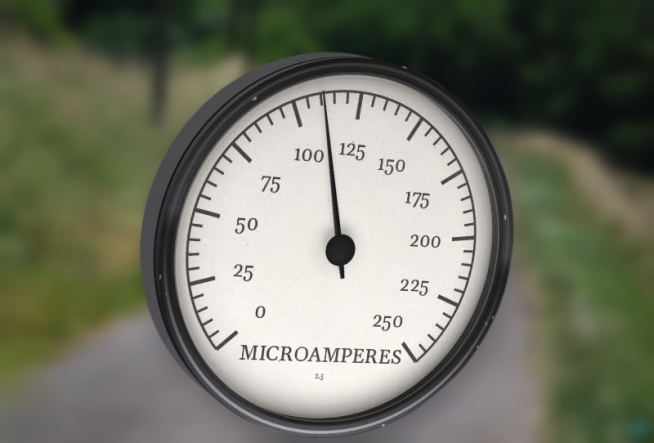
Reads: 110µA
